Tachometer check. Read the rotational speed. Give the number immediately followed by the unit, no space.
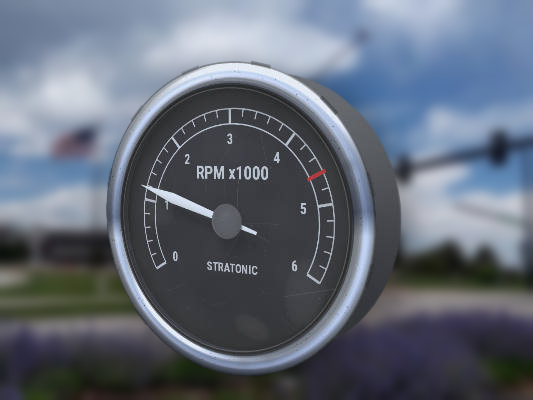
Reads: 1200rpm
